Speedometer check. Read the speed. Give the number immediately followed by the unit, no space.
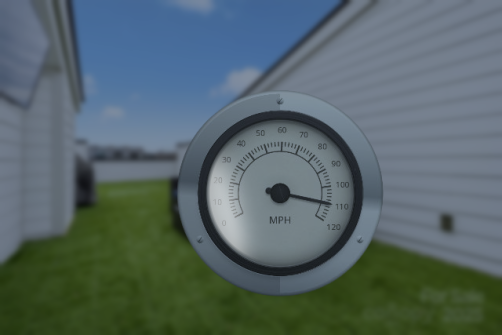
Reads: 110mph
